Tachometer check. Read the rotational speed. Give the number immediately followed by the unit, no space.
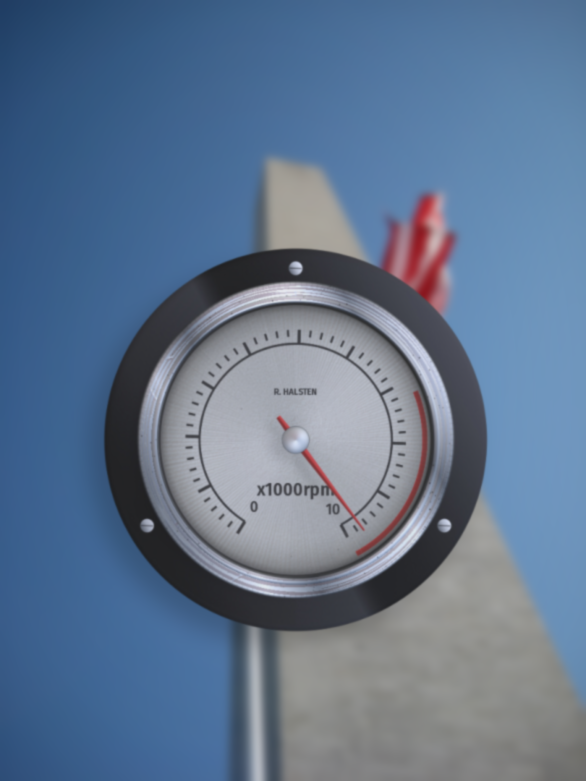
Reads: 9700rpm
